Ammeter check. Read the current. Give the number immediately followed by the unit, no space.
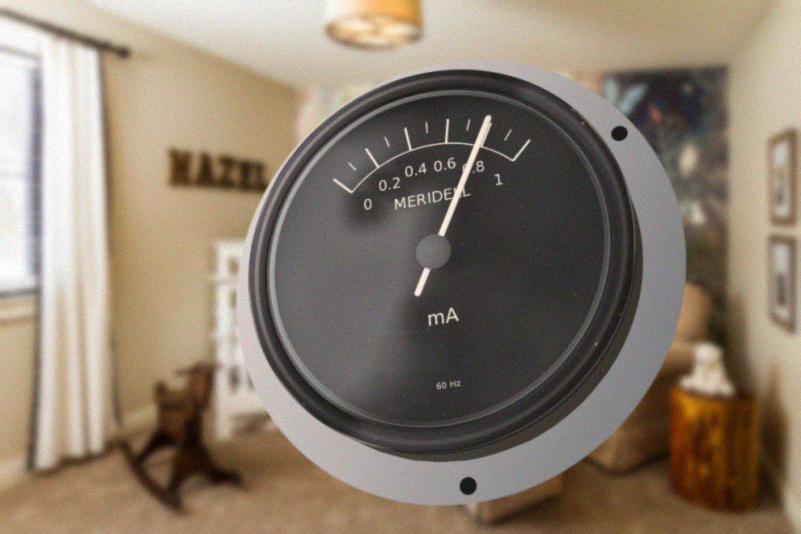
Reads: 0.8mA
